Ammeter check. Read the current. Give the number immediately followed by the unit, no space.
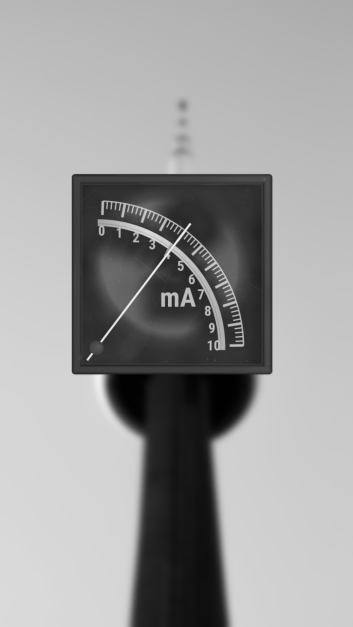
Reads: 4mA
